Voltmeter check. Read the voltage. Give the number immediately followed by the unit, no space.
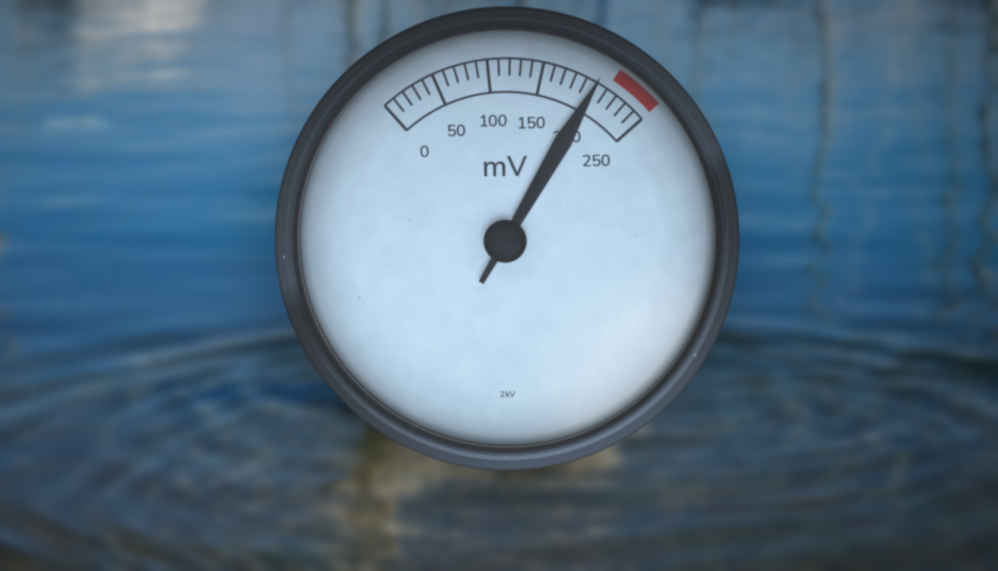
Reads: 200mV
